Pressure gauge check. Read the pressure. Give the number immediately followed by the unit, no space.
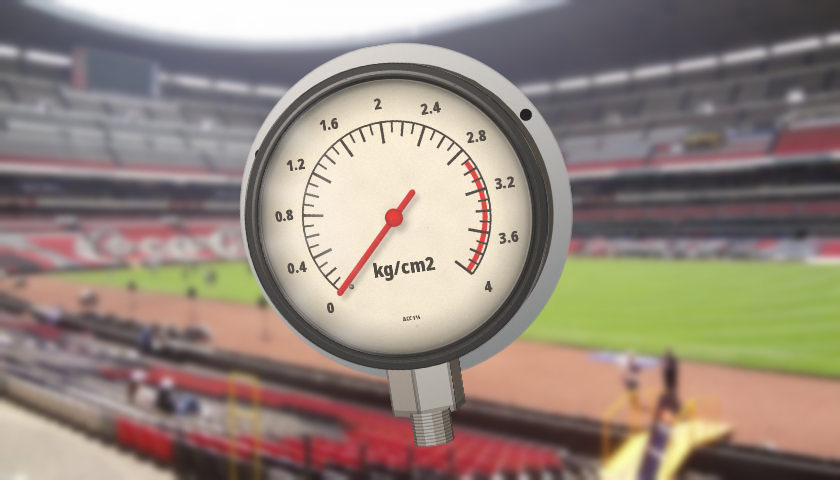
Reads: 0kg/cm²
